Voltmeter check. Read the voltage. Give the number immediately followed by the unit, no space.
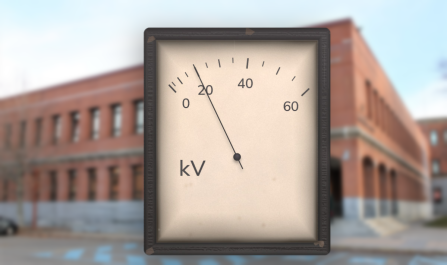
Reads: 20kV
